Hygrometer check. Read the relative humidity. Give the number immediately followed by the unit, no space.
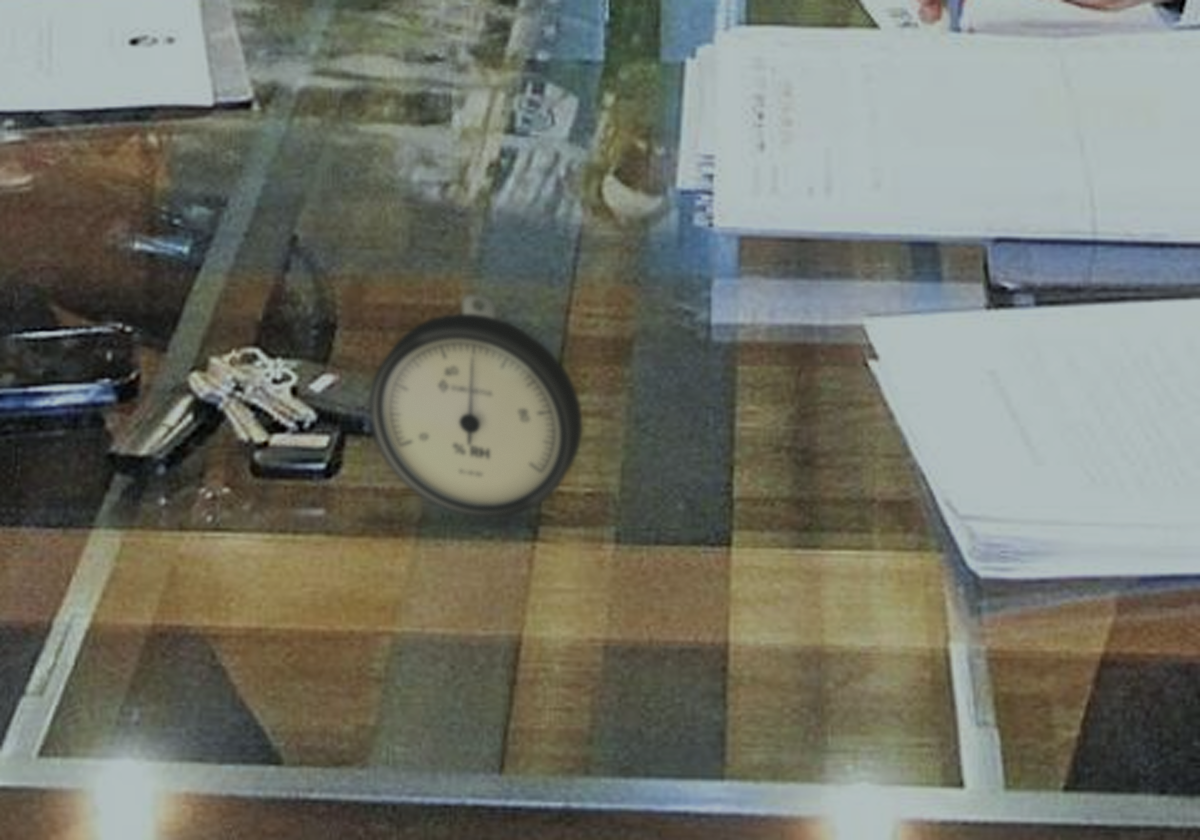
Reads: 50%
